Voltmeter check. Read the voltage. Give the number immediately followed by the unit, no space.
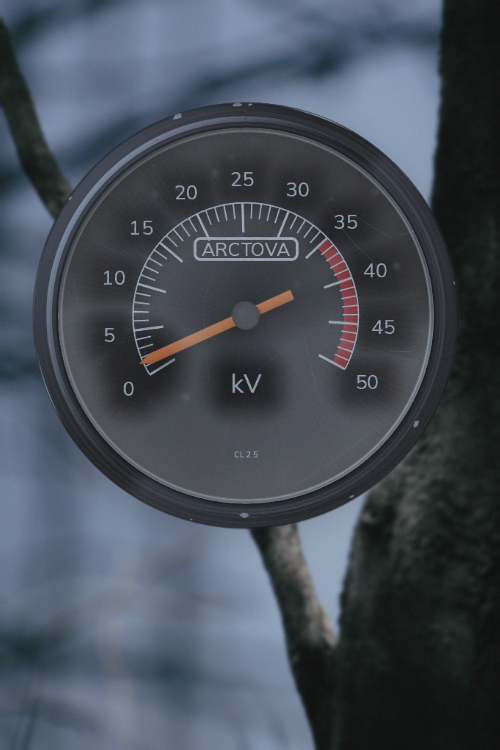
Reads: 1.5kV
